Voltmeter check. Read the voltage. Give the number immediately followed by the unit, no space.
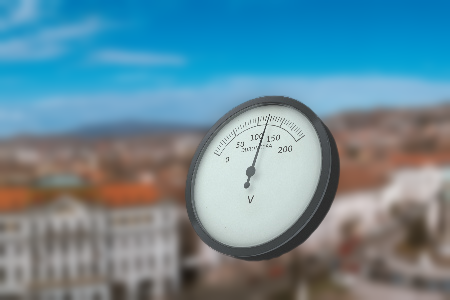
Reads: 125V
